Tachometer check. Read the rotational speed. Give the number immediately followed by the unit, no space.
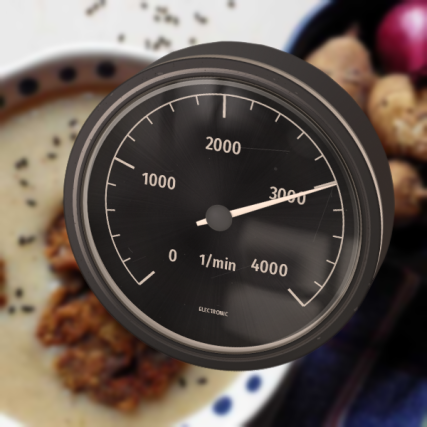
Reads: 3000rpm
